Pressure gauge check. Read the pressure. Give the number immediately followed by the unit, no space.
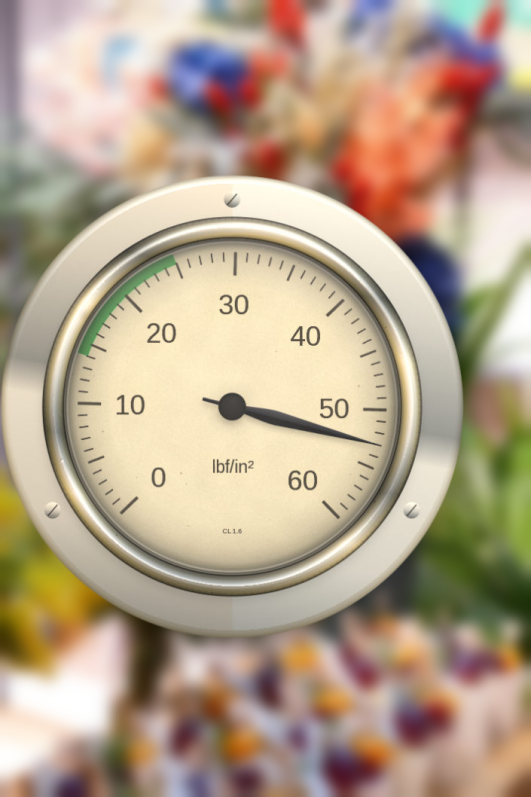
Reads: 53psi
